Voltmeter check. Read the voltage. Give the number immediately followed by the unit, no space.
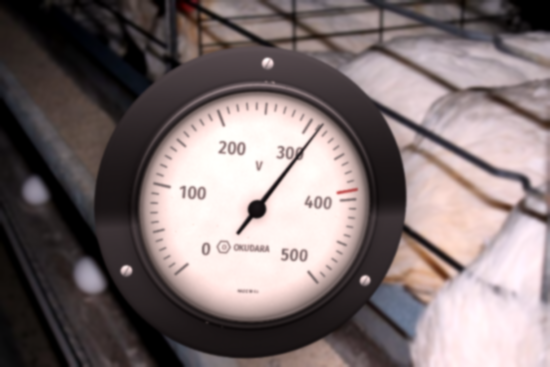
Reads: 310V
